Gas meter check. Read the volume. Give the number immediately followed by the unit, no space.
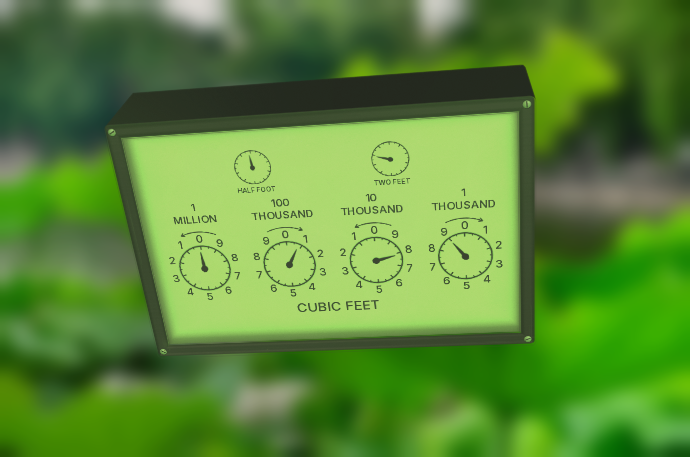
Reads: 7900ft³
